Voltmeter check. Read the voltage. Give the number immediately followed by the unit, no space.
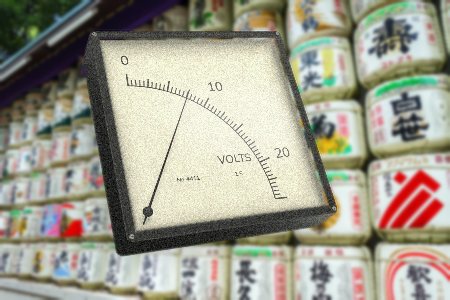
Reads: 7.5V
